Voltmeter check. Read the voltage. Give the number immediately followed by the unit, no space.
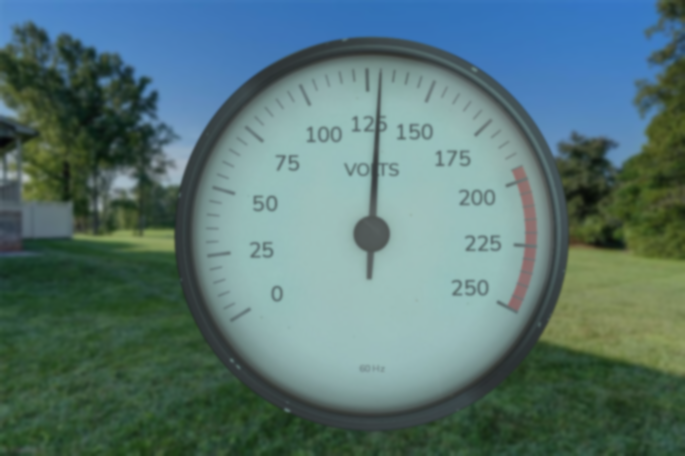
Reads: 130V
